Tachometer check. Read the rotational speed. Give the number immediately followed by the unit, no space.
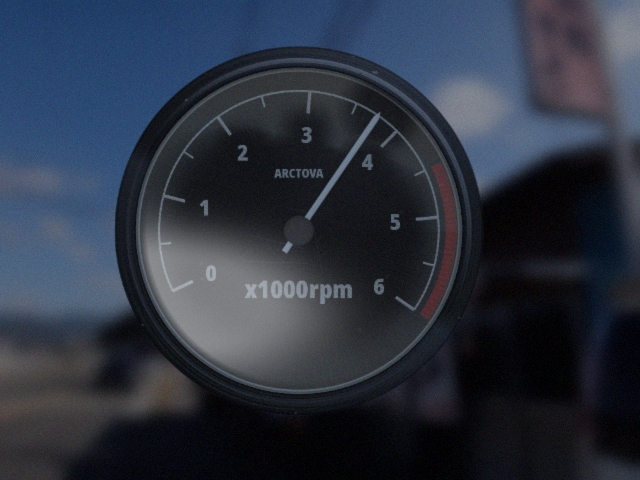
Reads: 3750rpm
